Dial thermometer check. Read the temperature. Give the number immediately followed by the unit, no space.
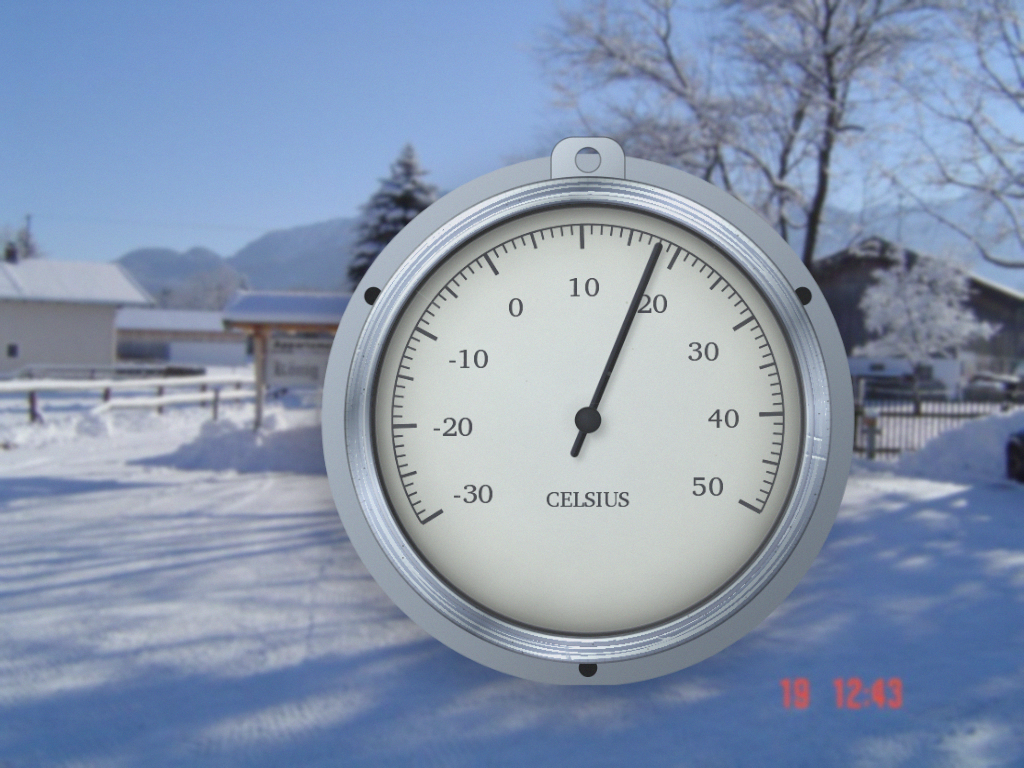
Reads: 18°C
